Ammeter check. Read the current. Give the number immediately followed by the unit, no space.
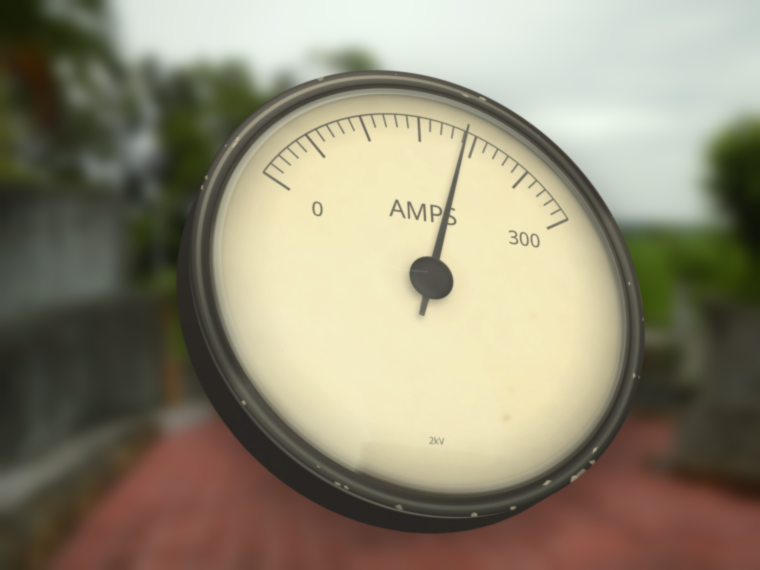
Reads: 190A
